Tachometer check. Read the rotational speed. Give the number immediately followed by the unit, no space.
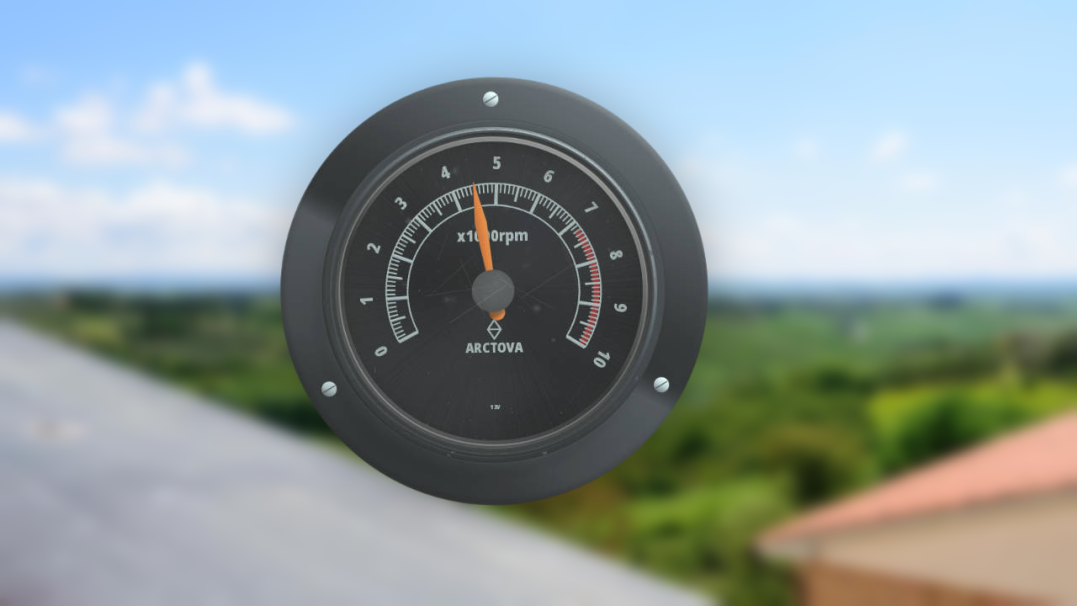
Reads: 4500rpm
